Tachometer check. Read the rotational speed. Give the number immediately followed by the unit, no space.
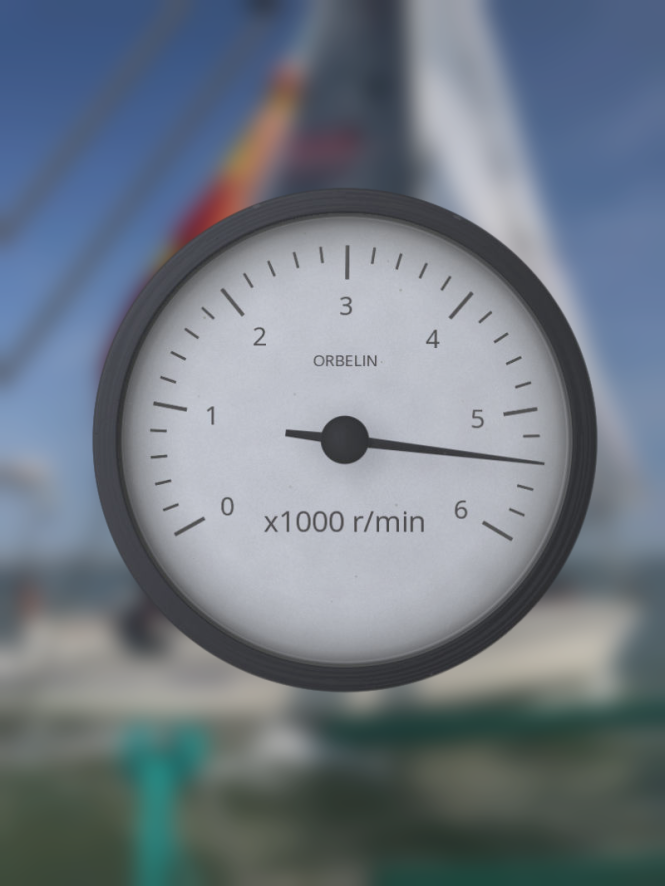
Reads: 5400rpm
